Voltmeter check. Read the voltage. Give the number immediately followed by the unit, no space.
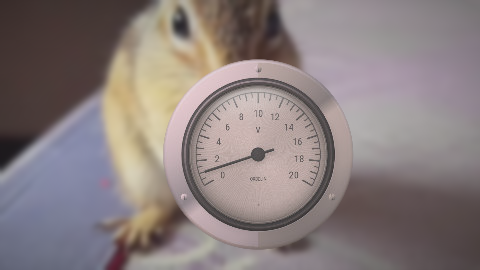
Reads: 1V
